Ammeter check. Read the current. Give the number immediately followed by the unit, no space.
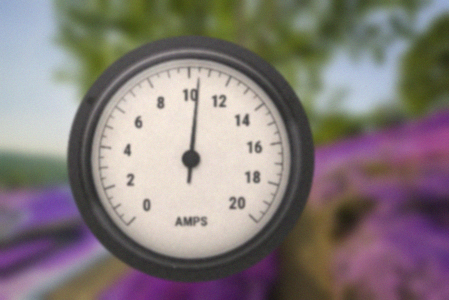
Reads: 10.5A
